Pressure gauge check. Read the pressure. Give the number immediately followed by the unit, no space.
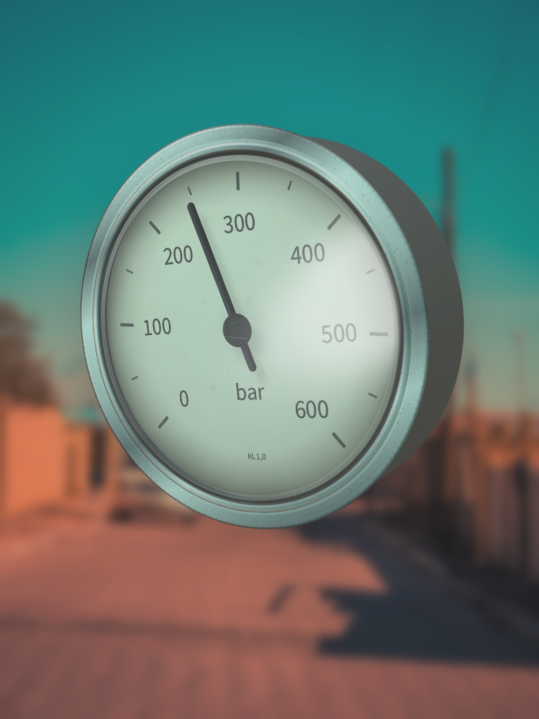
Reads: 250bar
